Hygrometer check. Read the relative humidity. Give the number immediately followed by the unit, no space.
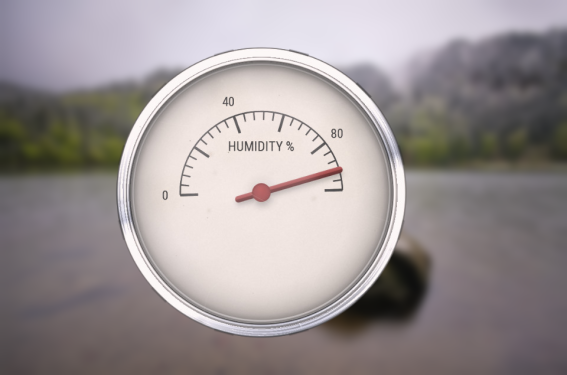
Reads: 92%
